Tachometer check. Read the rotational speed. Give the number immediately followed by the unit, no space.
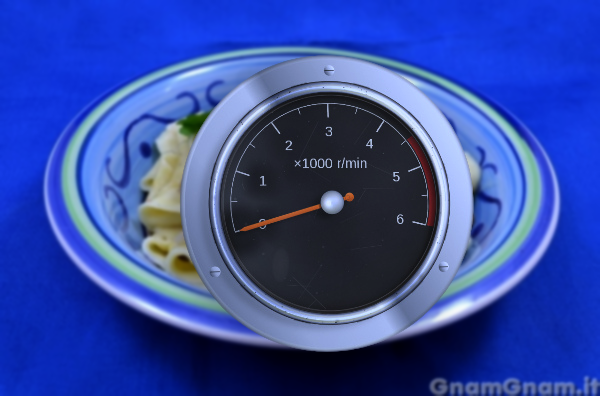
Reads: 0rpm
